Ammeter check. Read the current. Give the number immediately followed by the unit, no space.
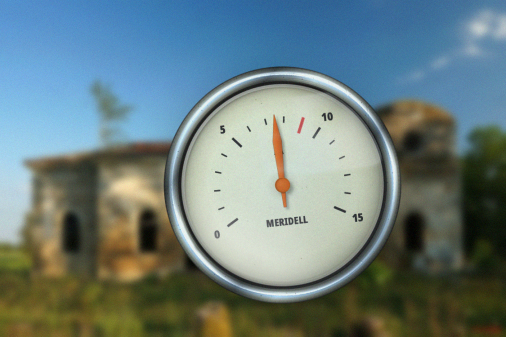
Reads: 7.5A
